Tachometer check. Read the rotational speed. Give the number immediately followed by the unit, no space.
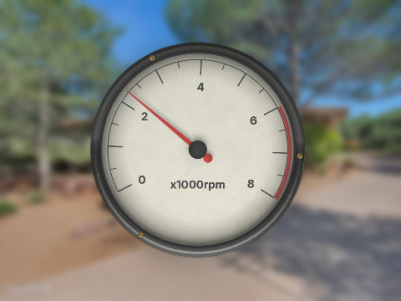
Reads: 2250rpm
